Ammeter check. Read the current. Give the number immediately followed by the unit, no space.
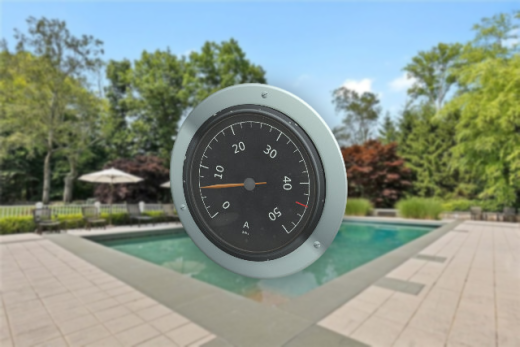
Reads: 6A
